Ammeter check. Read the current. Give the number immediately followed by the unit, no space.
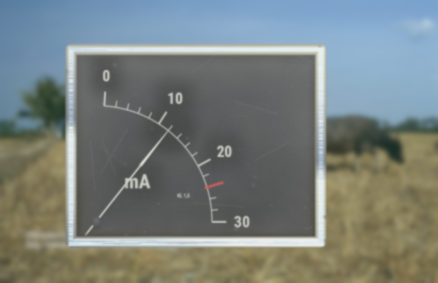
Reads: 12mA
